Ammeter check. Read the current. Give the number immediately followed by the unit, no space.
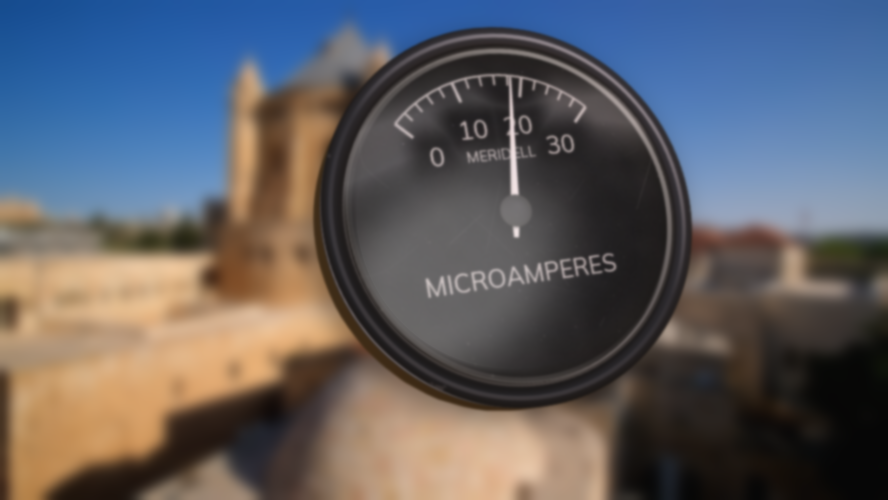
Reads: 18µA
